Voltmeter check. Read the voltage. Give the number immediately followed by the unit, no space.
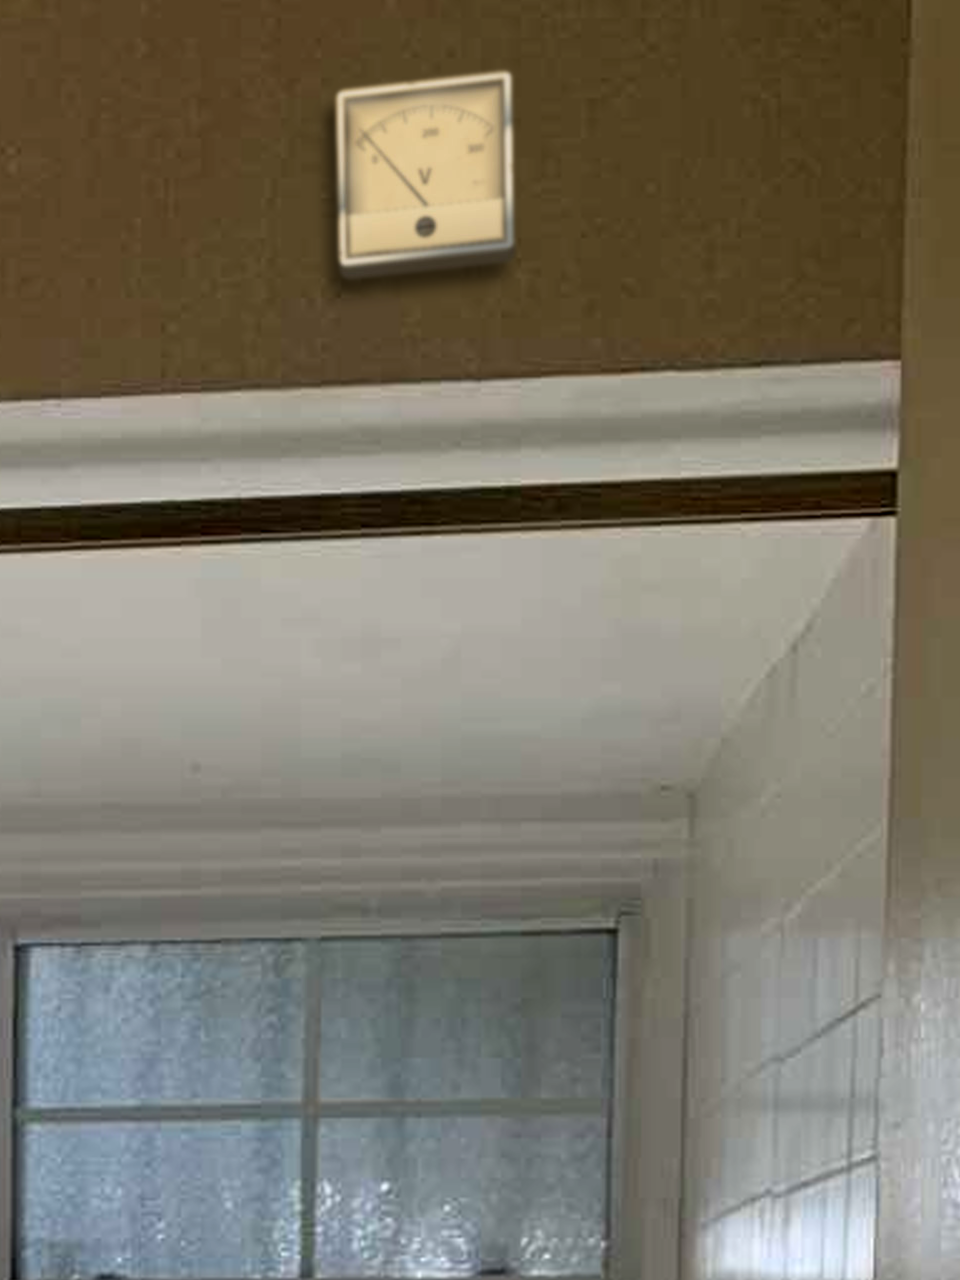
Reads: 50V
